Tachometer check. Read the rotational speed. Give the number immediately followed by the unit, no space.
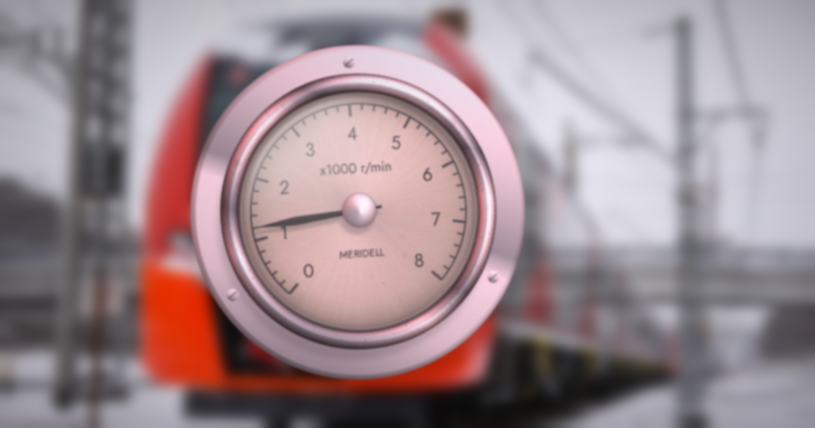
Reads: 1200rpm
